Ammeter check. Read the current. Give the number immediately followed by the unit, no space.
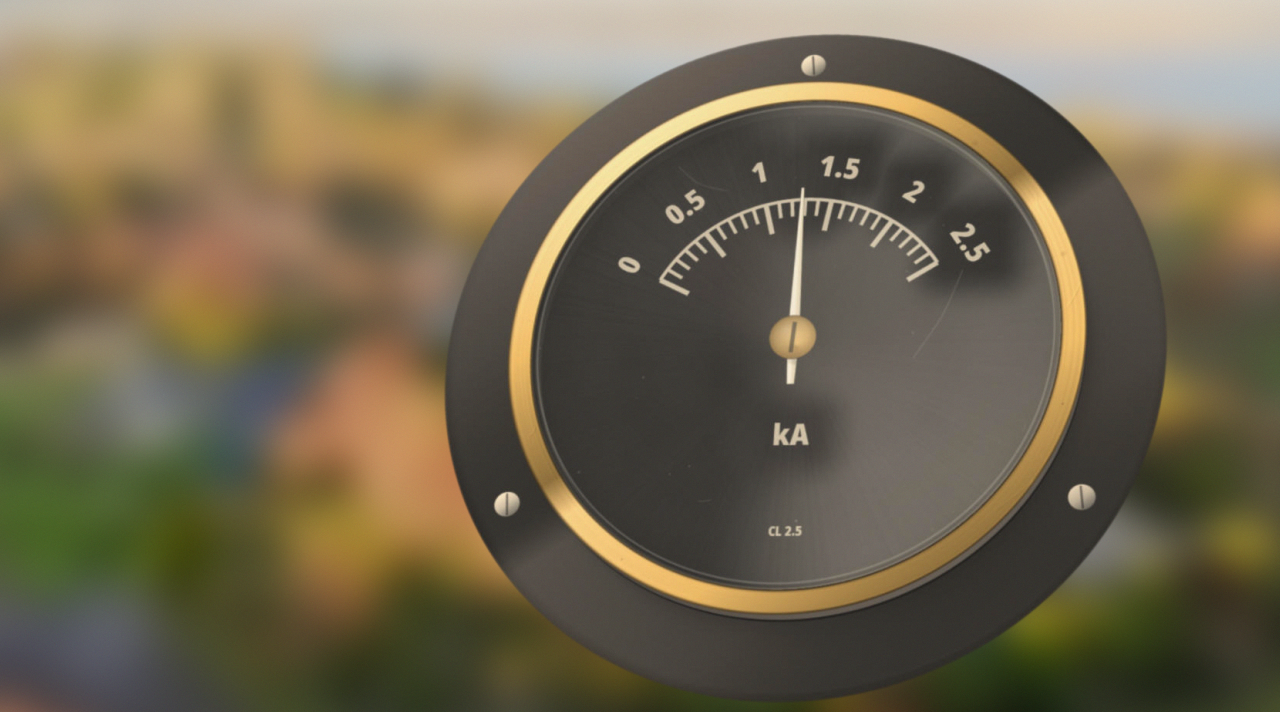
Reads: 1.3kA
